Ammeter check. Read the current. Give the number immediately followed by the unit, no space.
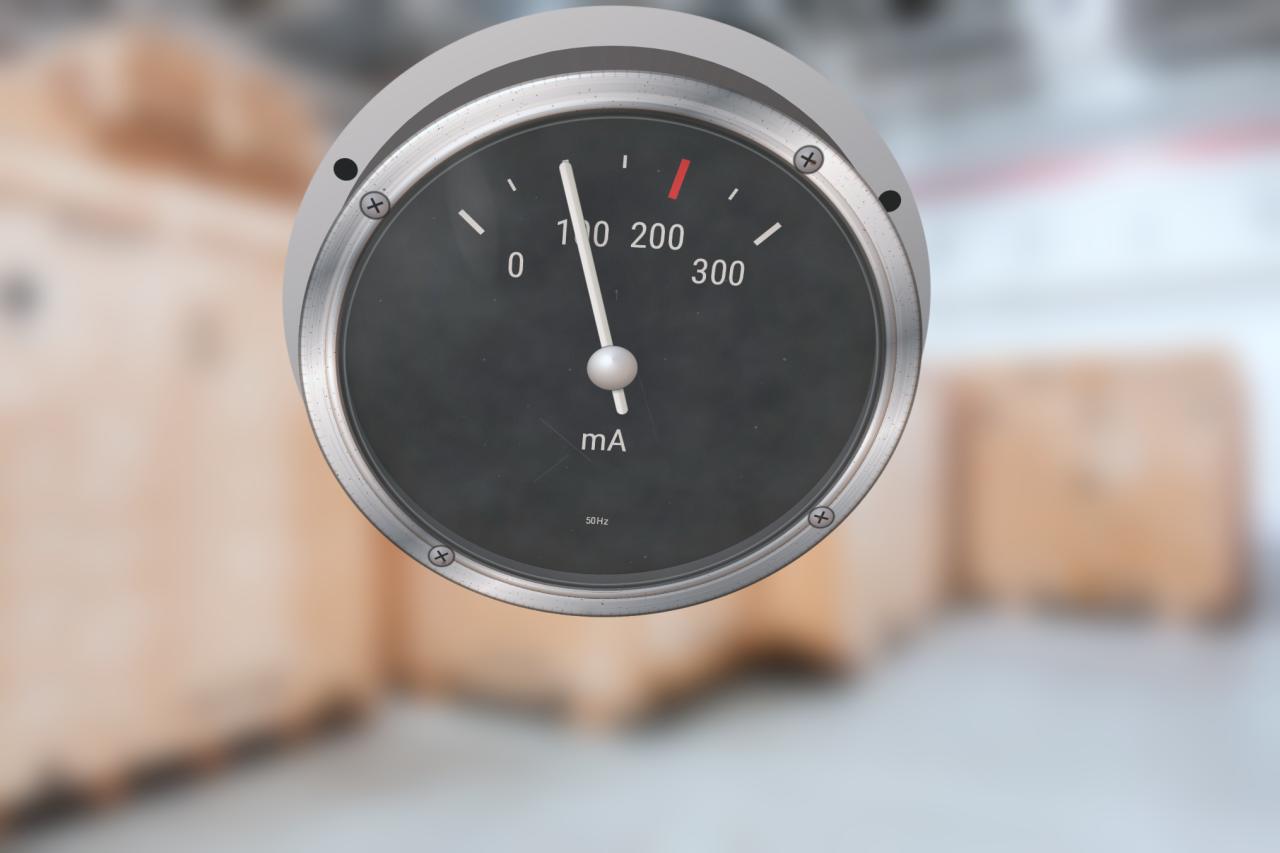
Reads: 100mA
